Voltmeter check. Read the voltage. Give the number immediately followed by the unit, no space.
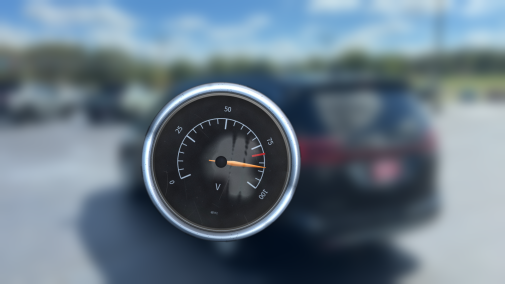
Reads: 87.5V
